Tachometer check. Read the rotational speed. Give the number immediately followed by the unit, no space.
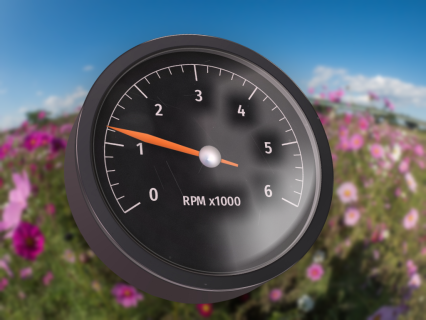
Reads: 1200rpm
